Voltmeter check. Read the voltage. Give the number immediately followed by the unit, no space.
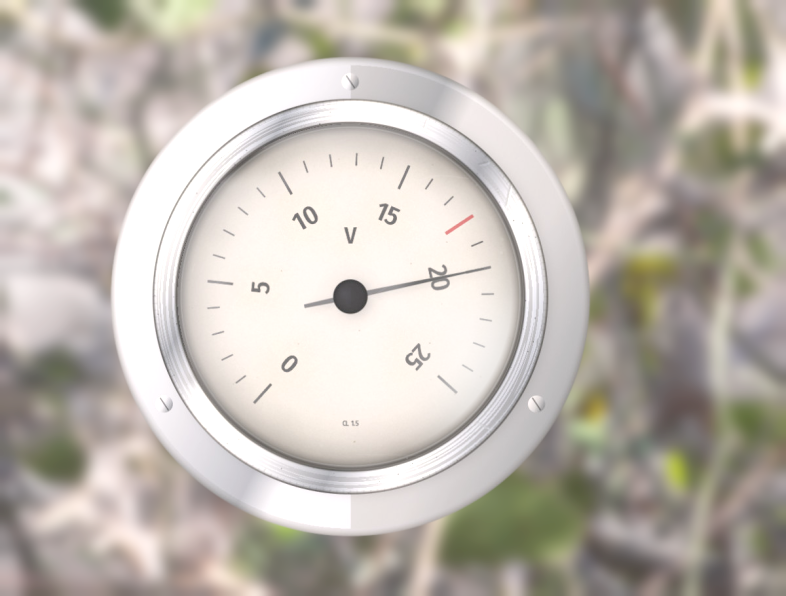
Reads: 20V
